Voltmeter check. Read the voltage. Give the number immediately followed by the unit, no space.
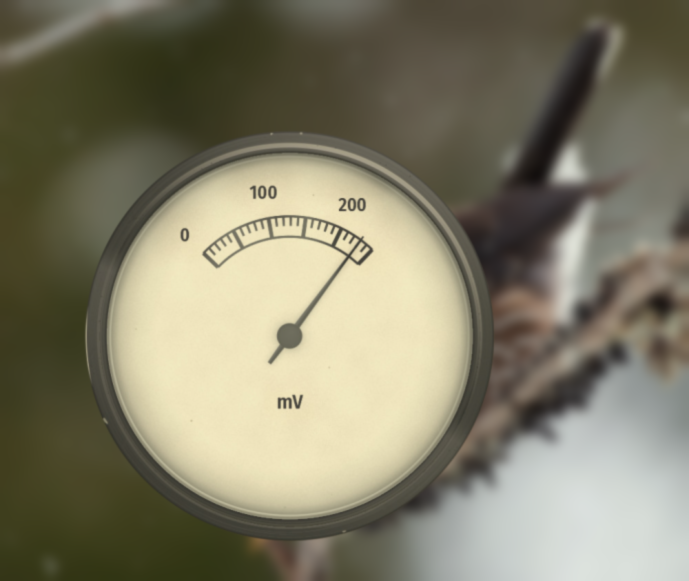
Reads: 230mV
